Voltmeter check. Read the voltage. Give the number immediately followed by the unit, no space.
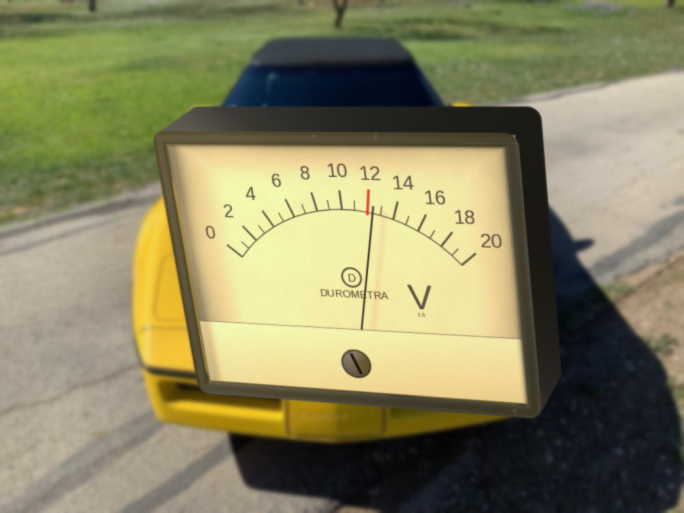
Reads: 12.5V
